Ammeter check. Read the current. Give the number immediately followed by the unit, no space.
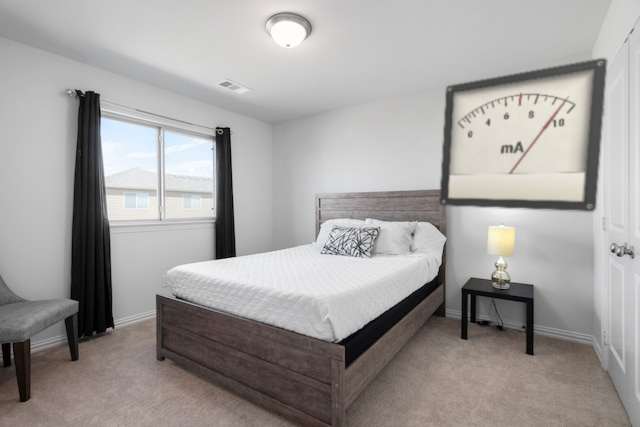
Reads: 9.5mA
